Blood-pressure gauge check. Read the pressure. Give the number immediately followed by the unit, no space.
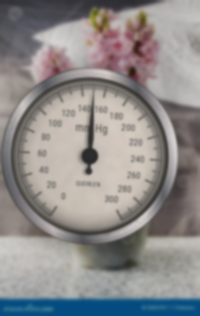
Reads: 150mmHg
